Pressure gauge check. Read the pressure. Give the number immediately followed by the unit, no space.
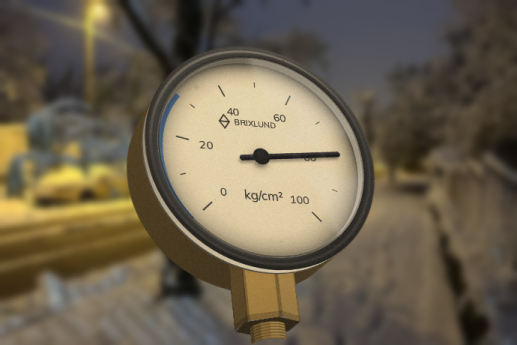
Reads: 80kg/cm²
